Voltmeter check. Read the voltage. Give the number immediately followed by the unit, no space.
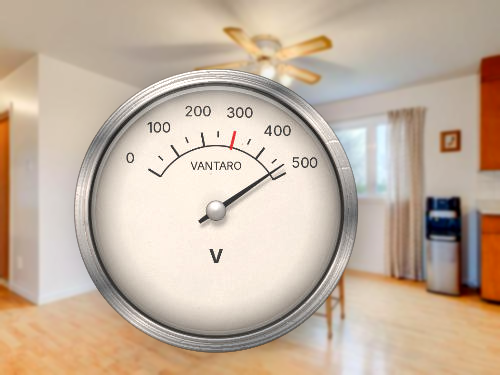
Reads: 475V
